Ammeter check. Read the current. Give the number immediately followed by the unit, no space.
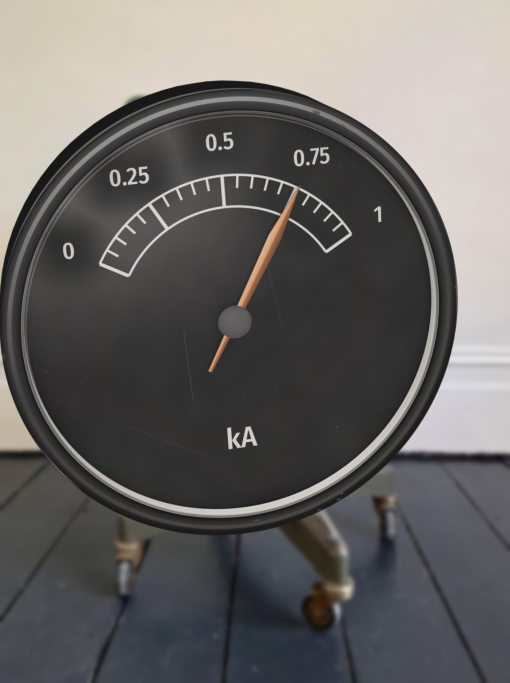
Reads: 0.75kA
